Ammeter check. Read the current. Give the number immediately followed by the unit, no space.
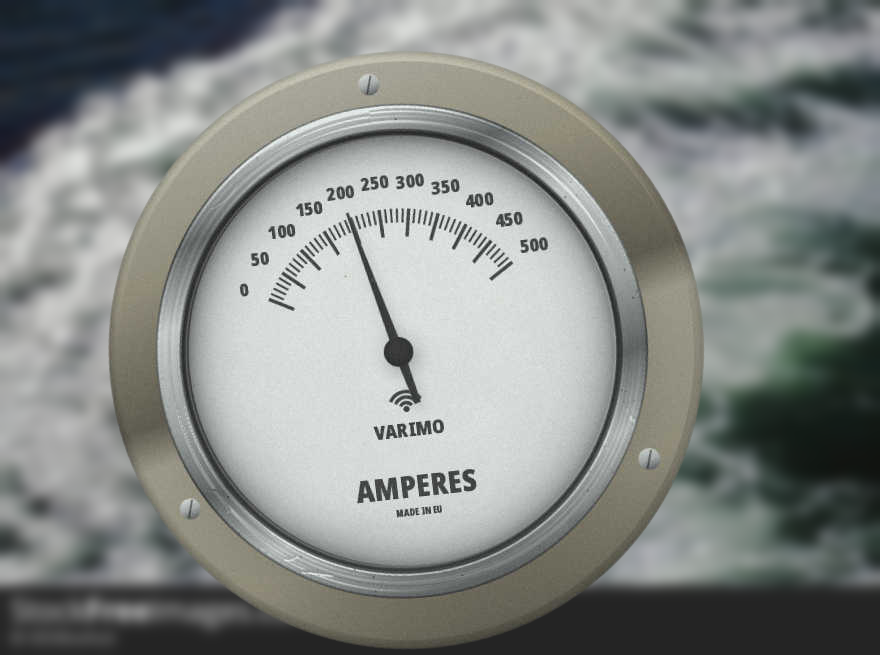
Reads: 200A
